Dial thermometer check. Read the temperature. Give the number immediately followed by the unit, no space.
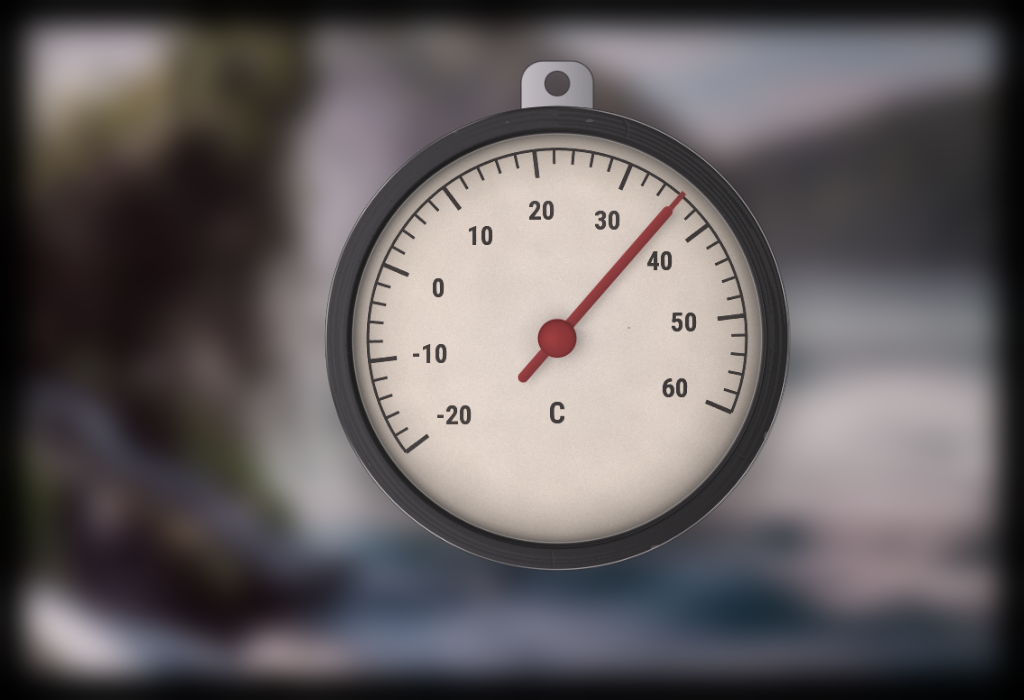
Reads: 36°C
